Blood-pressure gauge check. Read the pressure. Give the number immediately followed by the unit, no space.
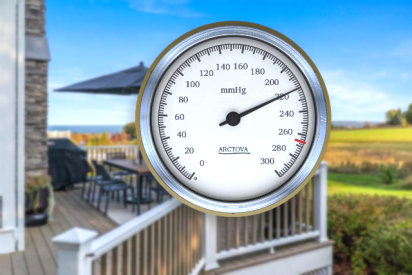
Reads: 220mmHg
